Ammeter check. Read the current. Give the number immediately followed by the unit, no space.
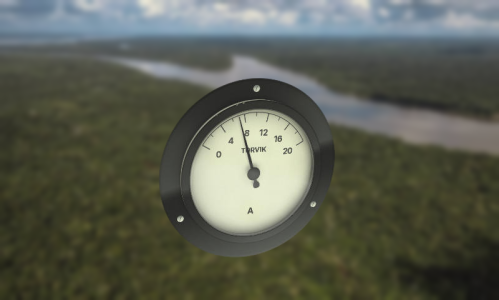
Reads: 7A
